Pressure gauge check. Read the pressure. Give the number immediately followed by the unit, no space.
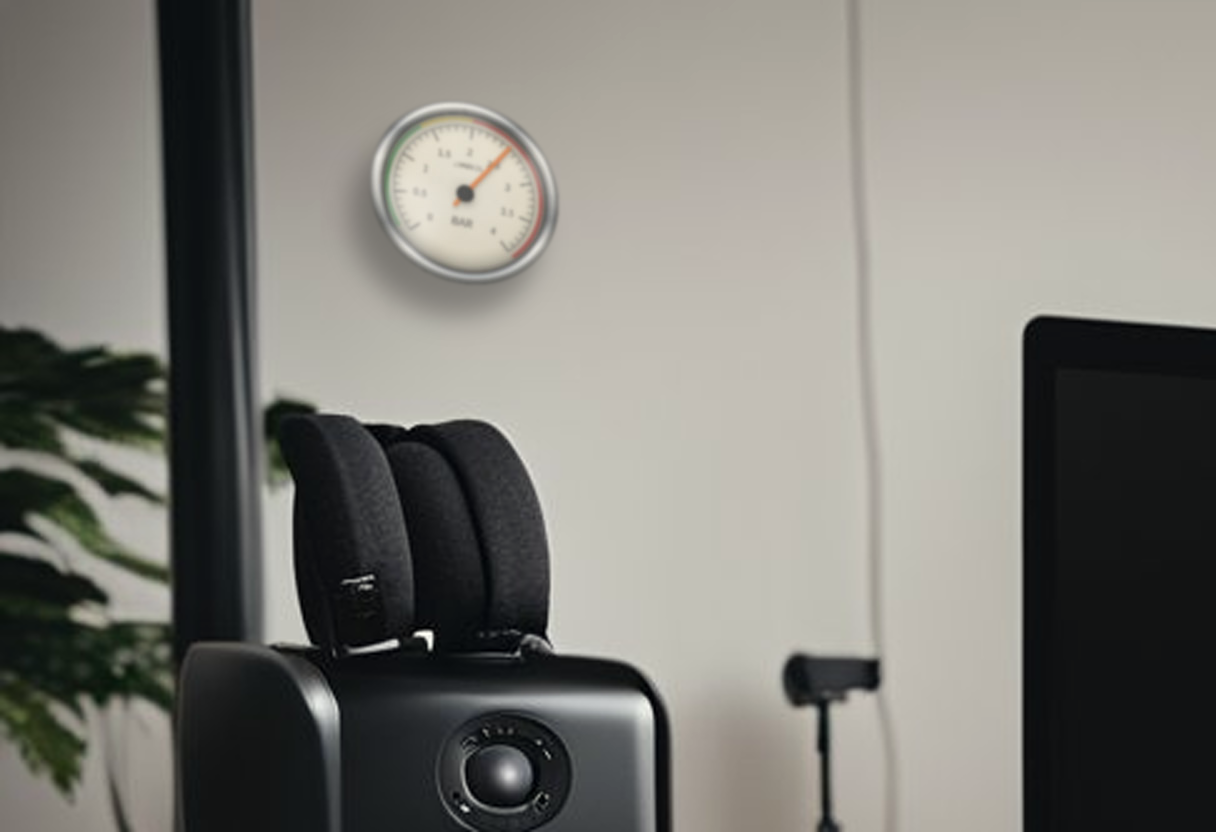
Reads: 2.5bar
